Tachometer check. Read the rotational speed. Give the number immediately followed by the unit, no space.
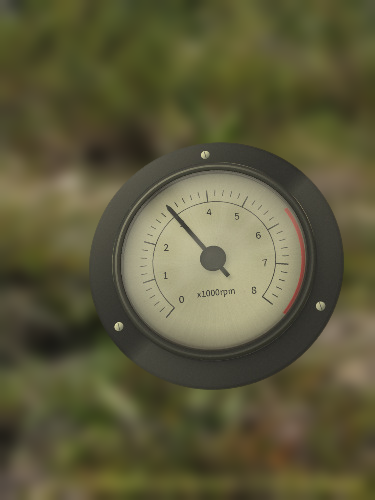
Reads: 3000rpm
